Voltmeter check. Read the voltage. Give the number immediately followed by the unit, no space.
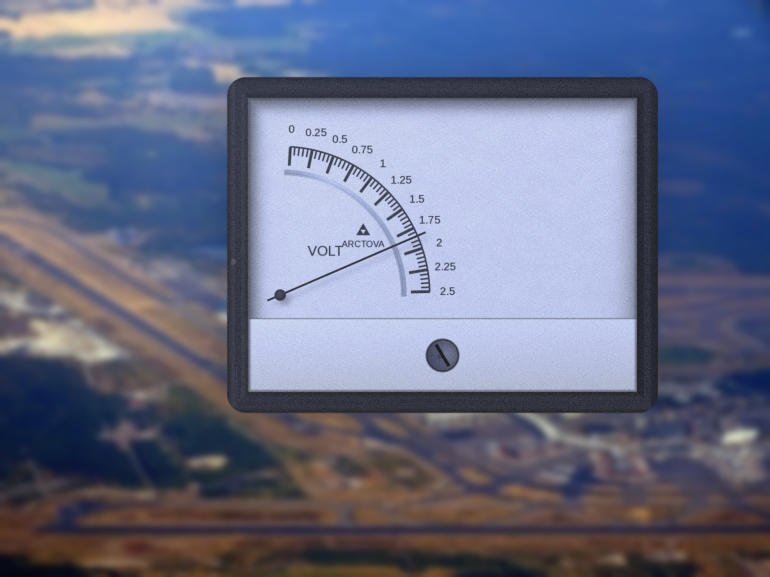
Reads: 1.85V
